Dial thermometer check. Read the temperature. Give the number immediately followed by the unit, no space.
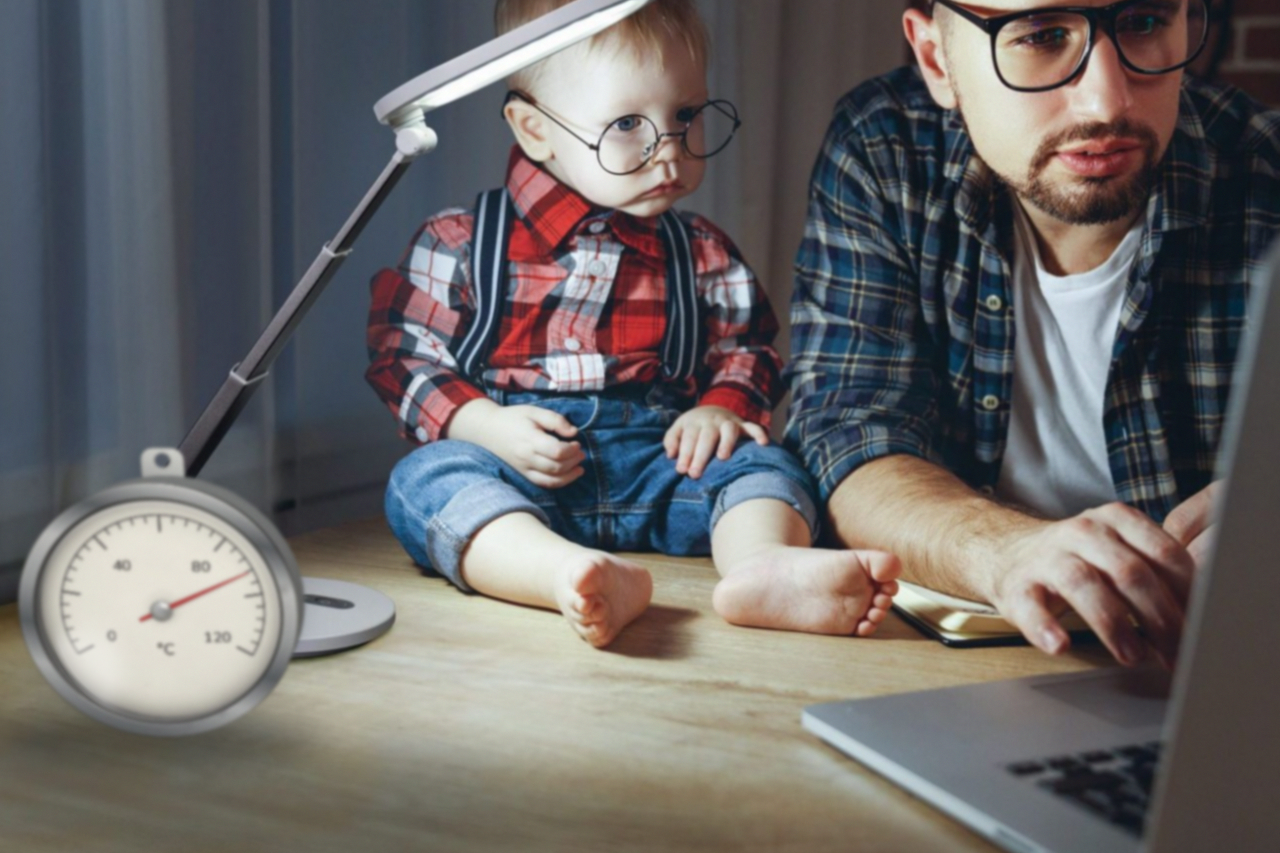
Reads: 92°C
